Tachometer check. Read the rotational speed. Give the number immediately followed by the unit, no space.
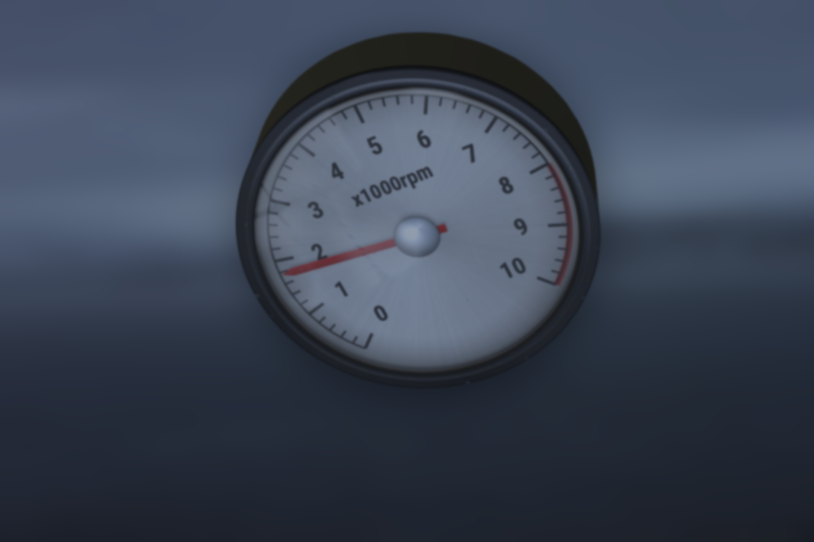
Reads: 1800rpm
